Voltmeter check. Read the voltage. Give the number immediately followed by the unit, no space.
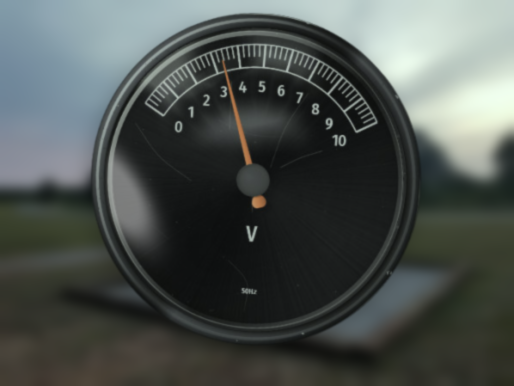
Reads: 3.4V
